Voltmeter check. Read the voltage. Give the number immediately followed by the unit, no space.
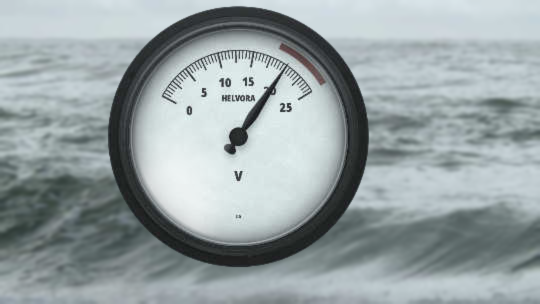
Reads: 20V
